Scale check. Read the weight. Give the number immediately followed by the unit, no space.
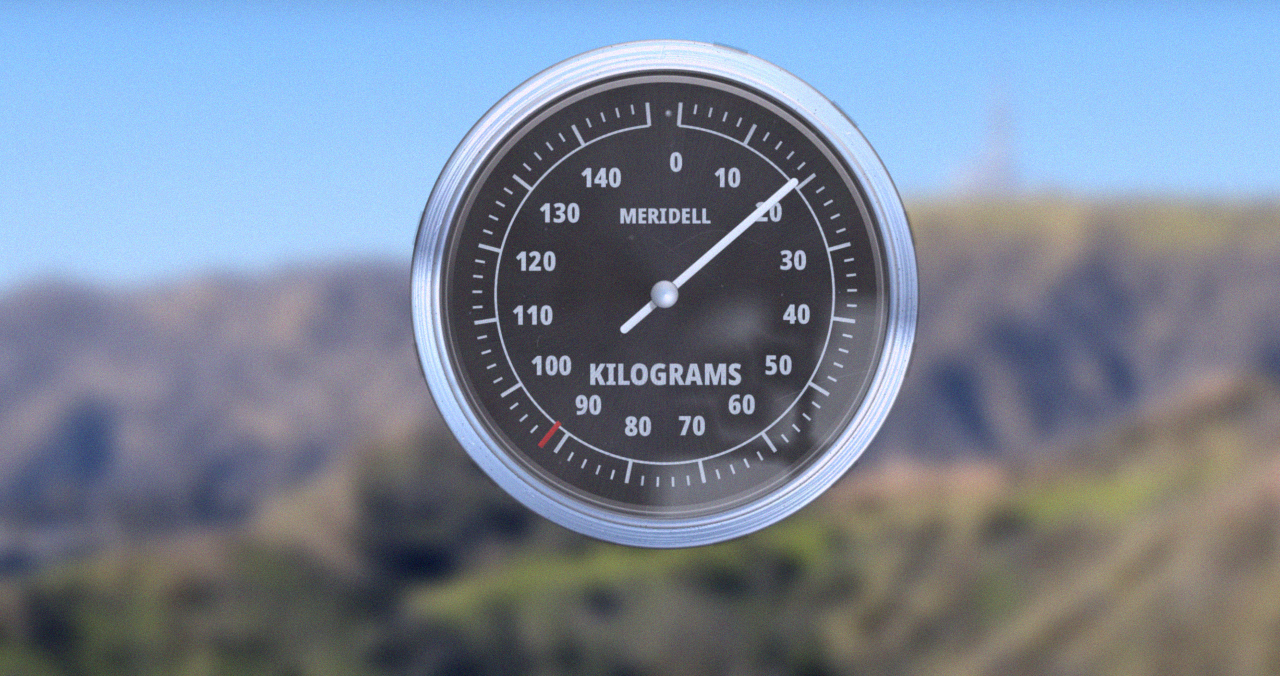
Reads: 19kg
